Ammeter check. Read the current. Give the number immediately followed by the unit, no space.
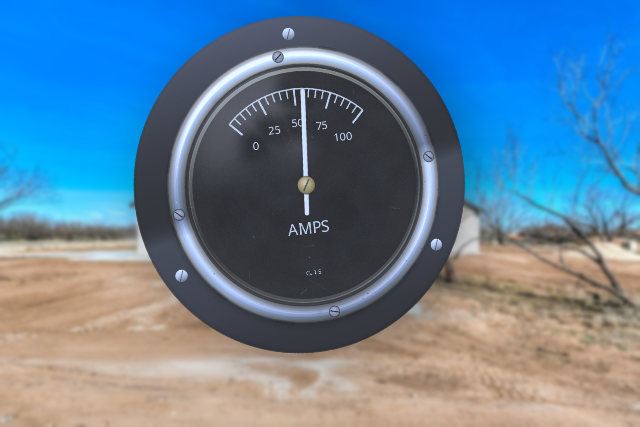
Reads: 55A
